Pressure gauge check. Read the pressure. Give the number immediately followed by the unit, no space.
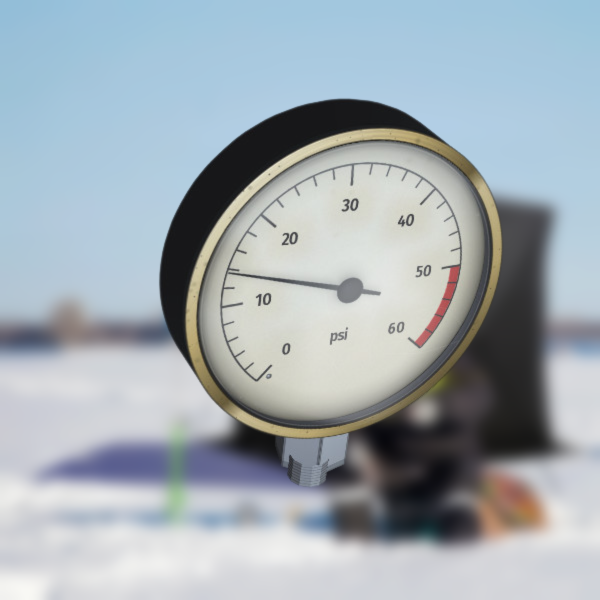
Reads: 14psi
